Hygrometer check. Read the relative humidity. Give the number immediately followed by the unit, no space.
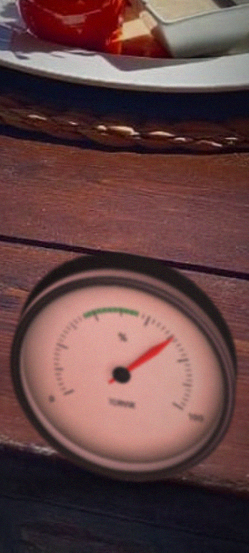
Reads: 70%
